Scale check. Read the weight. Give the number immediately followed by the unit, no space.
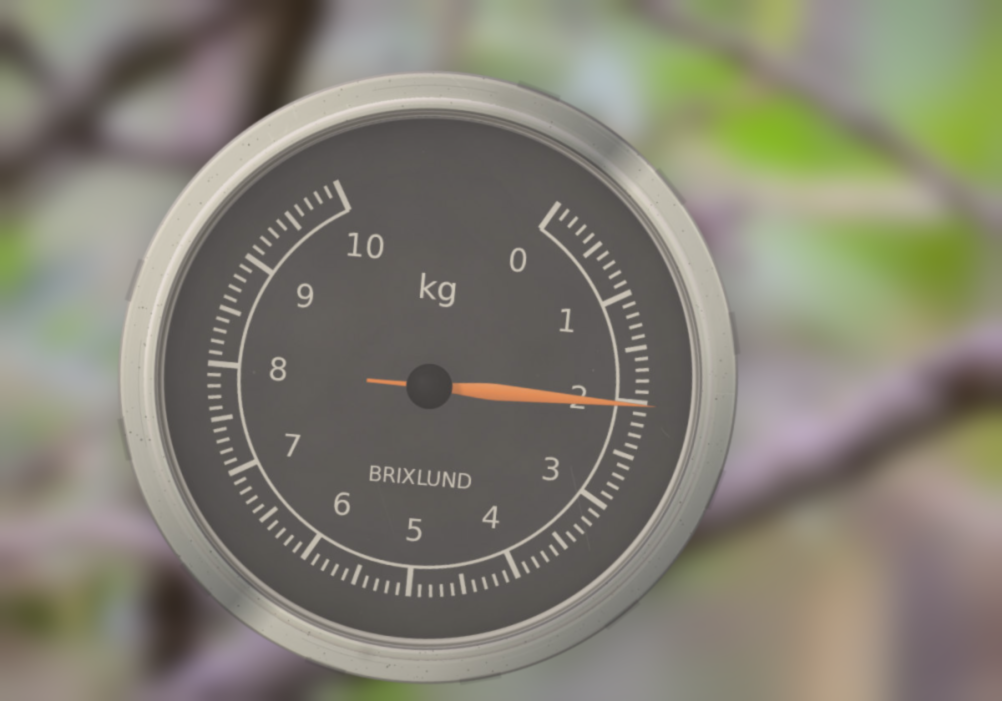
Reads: 2kg
